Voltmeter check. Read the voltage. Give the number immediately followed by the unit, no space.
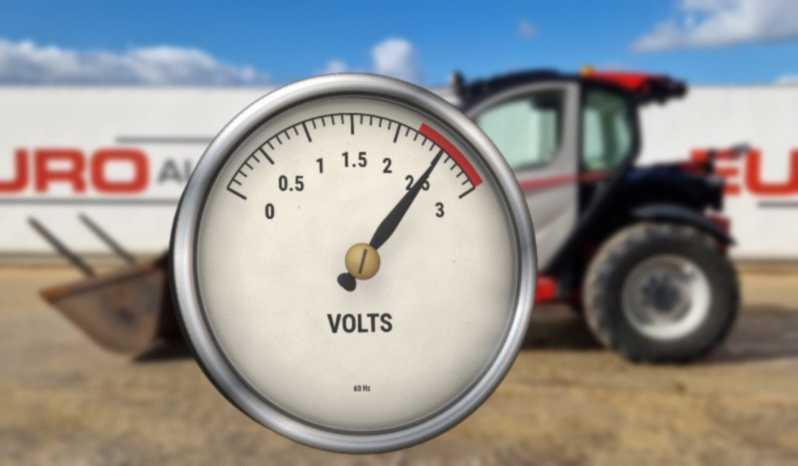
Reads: 2.5V
